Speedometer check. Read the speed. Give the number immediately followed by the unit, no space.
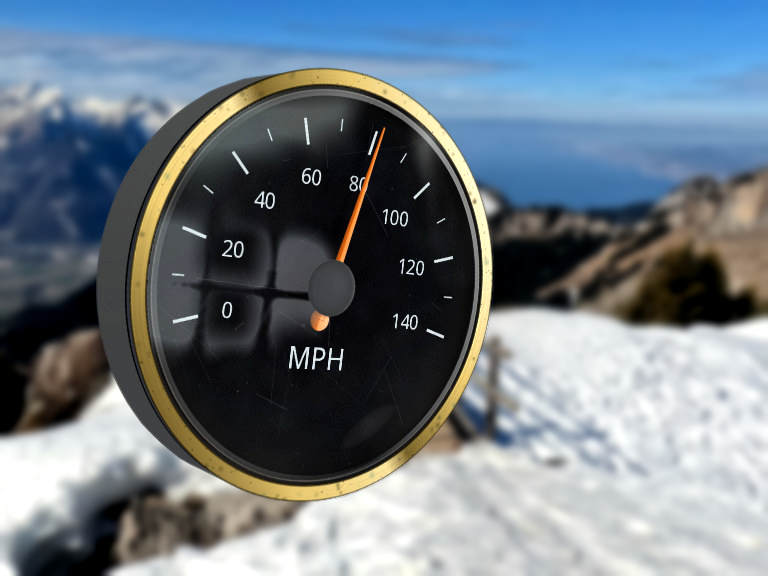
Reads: 80mph
